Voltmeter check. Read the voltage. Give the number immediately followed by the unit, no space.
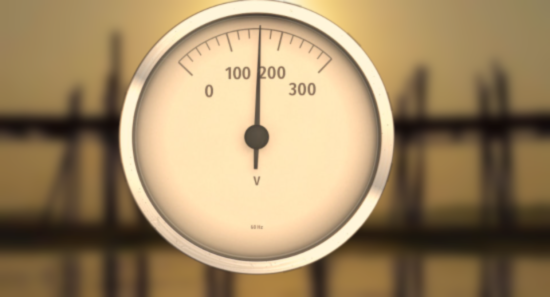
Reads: 160V
